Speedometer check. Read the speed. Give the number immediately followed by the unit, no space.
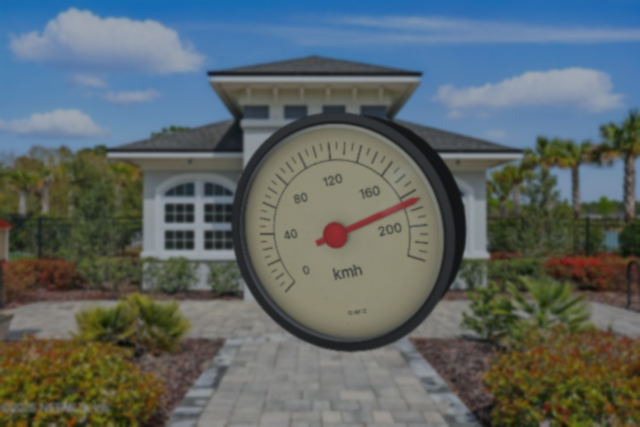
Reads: 185km/h
